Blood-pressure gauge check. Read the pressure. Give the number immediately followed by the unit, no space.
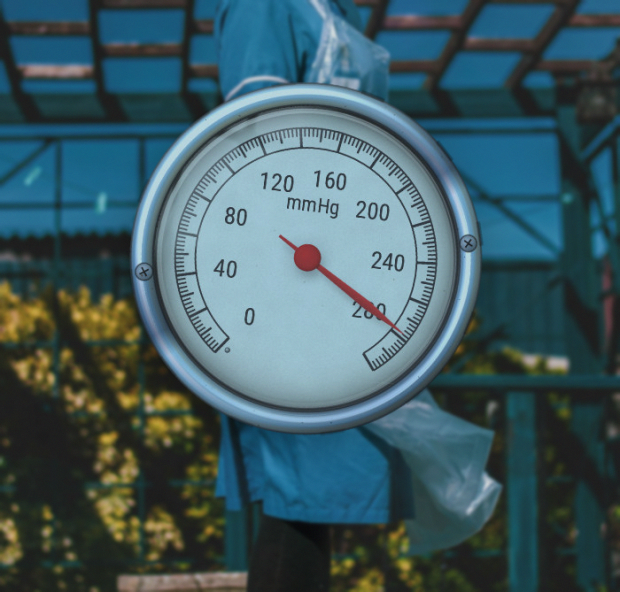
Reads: 278mmHg
